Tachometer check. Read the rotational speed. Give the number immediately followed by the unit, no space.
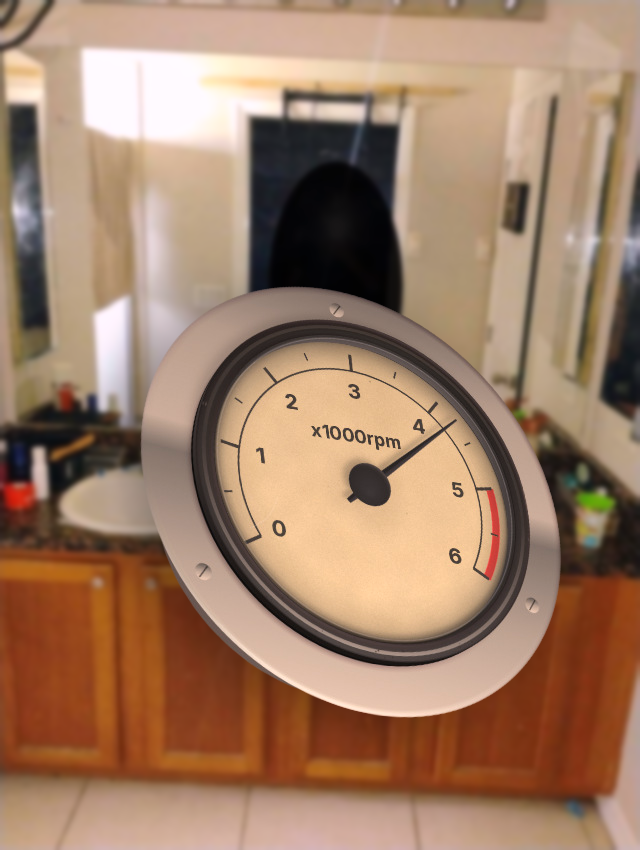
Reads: 4250rpm
